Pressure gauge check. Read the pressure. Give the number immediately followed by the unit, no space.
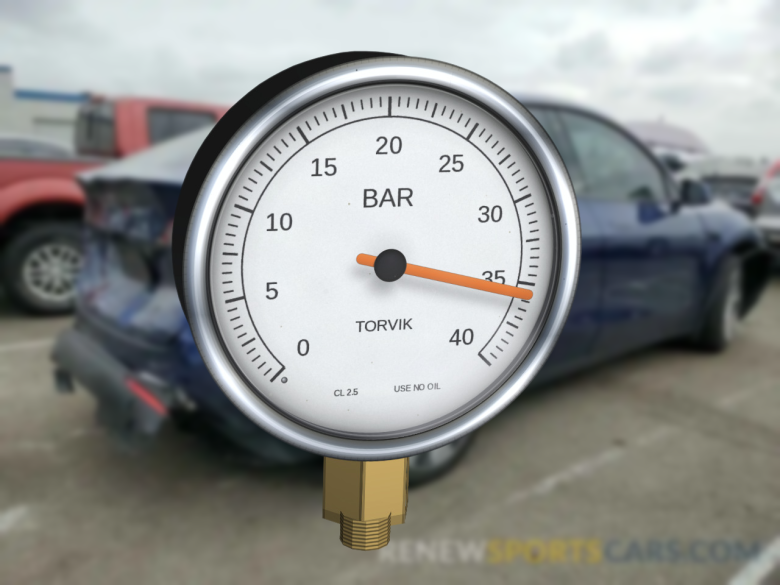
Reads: 35.5bar
